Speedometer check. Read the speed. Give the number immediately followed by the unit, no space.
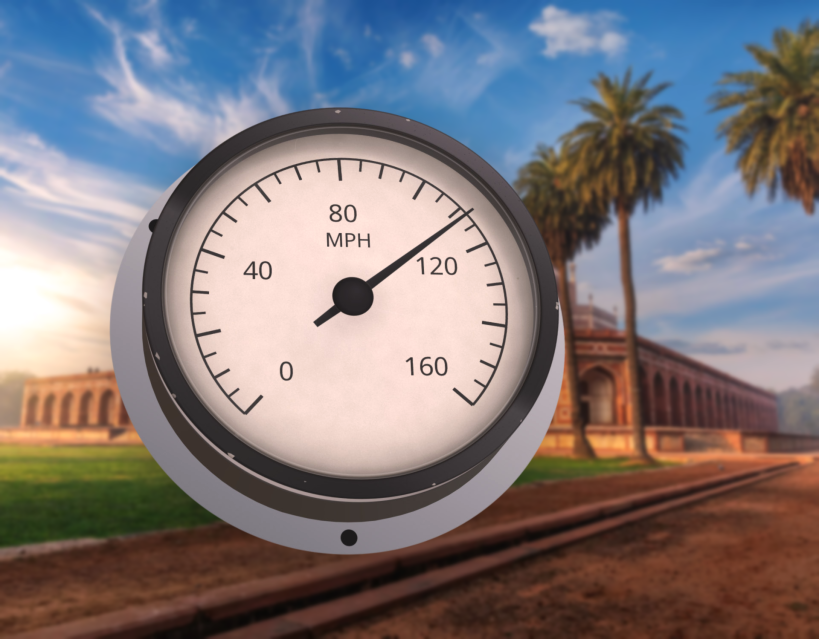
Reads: 112.5mph
